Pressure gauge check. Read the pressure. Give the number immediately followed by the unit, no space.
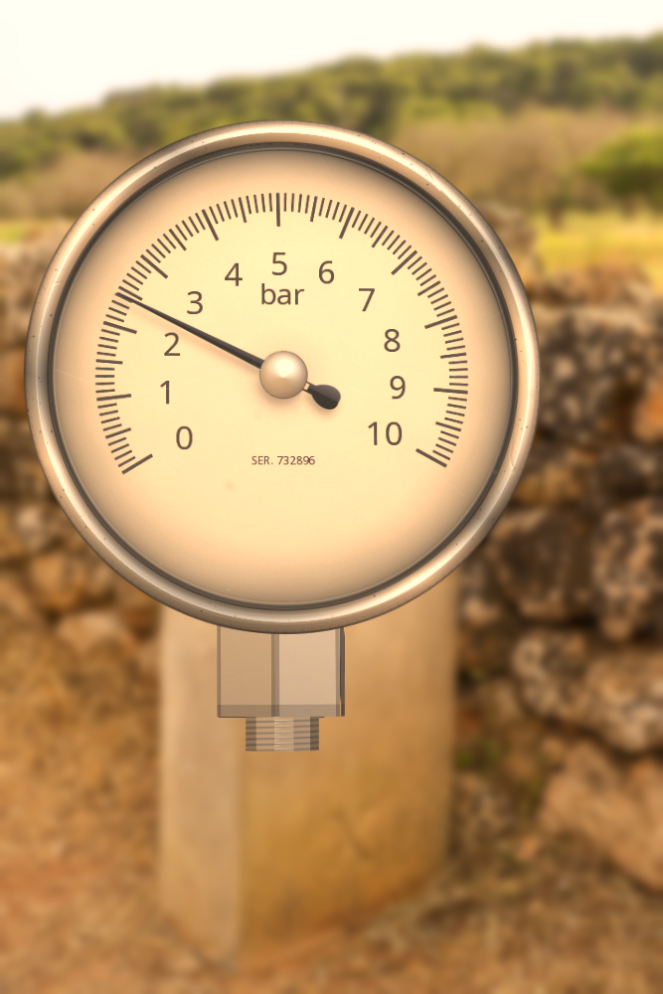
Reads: 2.4bar
